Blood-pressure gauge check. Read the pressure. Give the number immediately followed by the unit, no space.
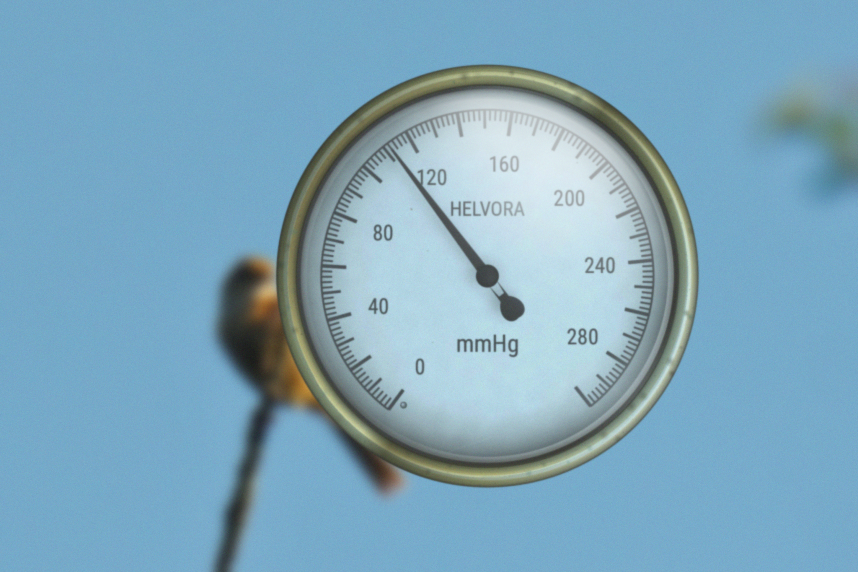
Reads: 112mmHg
